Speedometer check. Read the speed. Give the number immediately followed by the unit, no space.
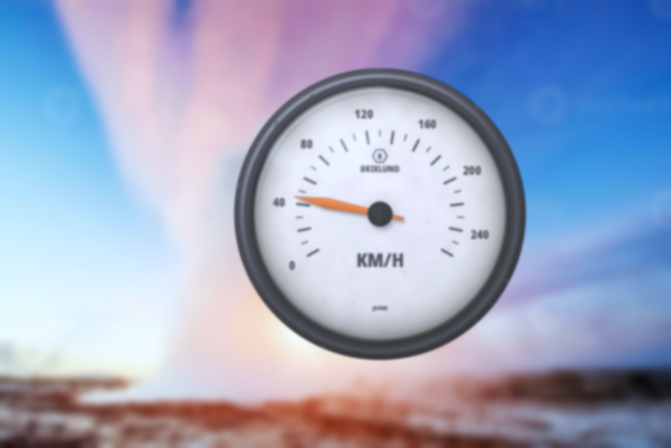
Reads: 45km/h
